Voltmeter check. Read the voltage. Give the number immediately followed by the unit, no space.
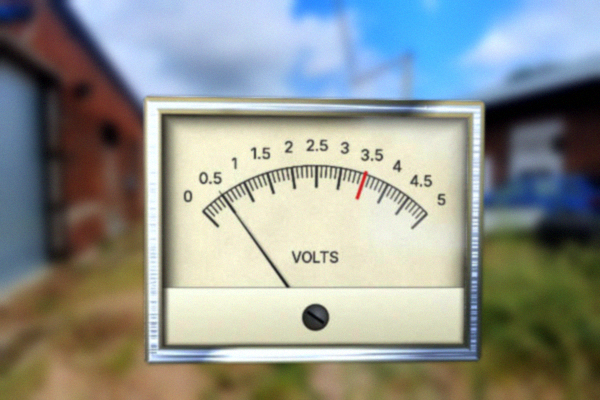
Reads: 0.5V
